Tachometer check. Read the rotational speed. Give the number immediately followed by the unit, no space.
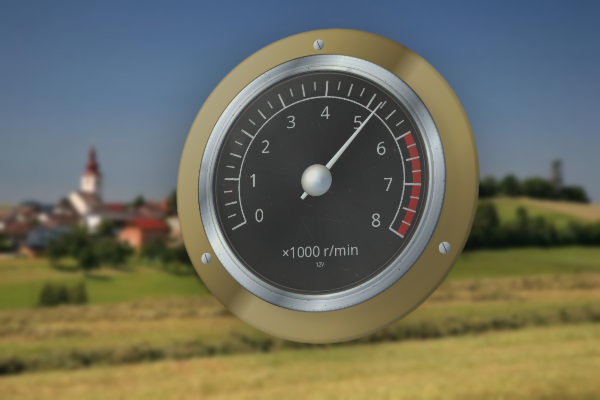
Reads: 5250rpm
